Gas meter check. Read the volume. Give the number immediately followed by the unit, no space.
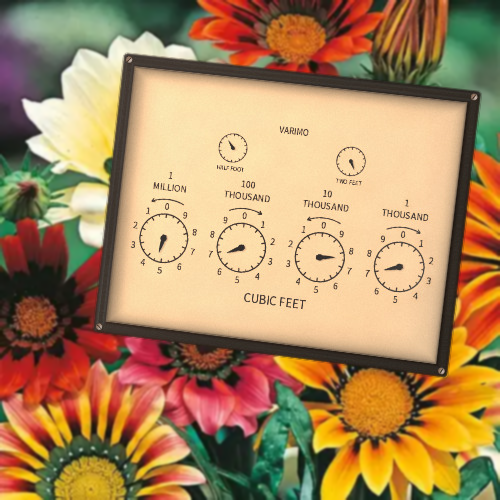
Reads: 467700ft³
